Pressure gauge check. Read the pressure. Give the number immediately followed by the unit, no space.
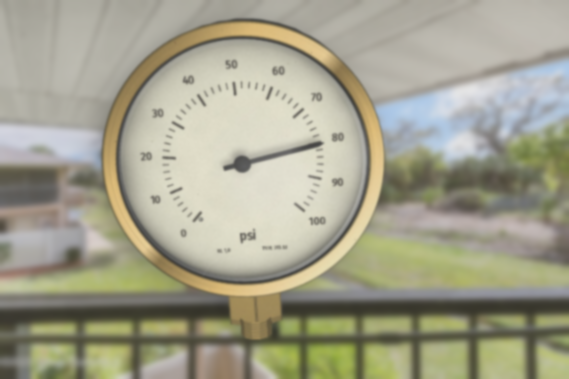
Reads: 80psi
